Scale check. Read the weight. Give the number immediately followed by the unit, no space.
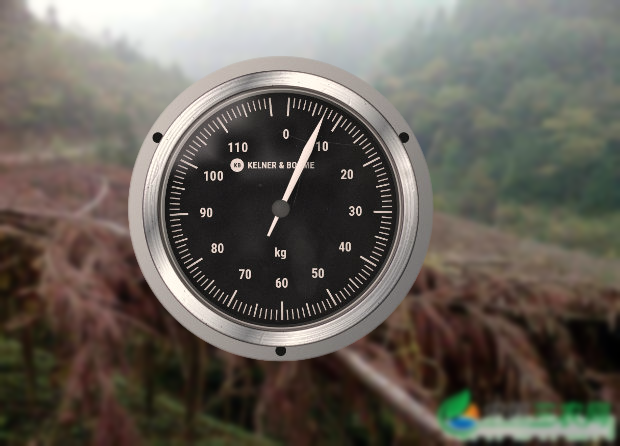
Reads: 7kg
